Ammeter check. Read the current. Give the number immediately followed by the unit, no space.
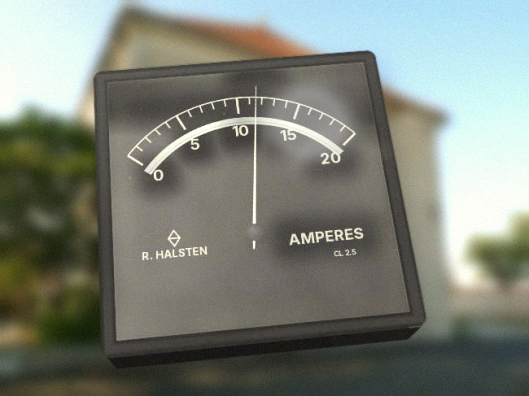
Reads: 11.5A
